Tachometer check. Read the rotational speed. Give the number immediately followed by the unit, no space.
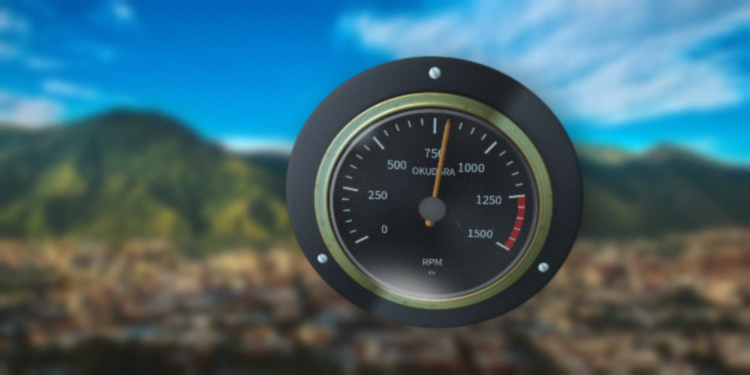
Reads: 800rpm
